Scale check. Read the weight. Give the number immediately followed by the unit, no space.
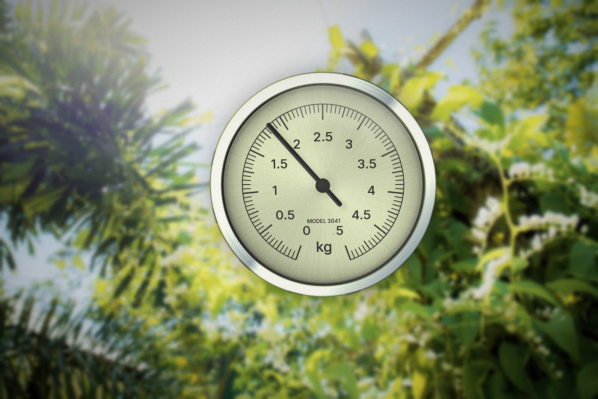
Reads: 1.85kg
